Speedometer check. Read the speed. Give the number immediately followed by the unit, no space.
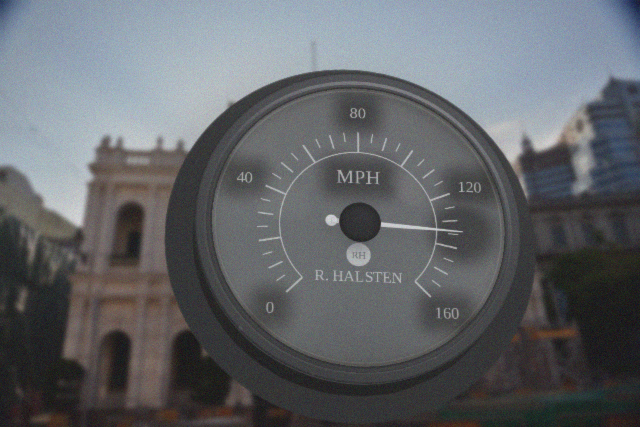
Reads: 135mph
